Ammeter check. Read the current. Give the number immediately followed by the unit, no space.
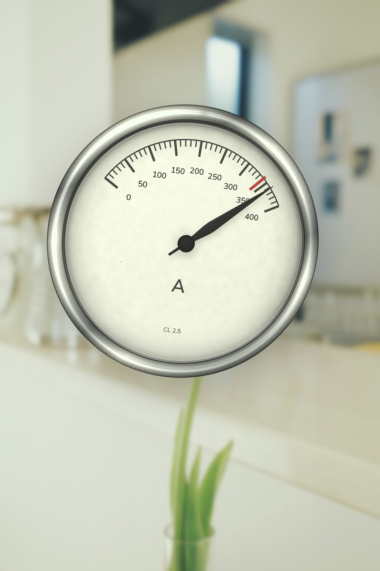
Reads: 360A
